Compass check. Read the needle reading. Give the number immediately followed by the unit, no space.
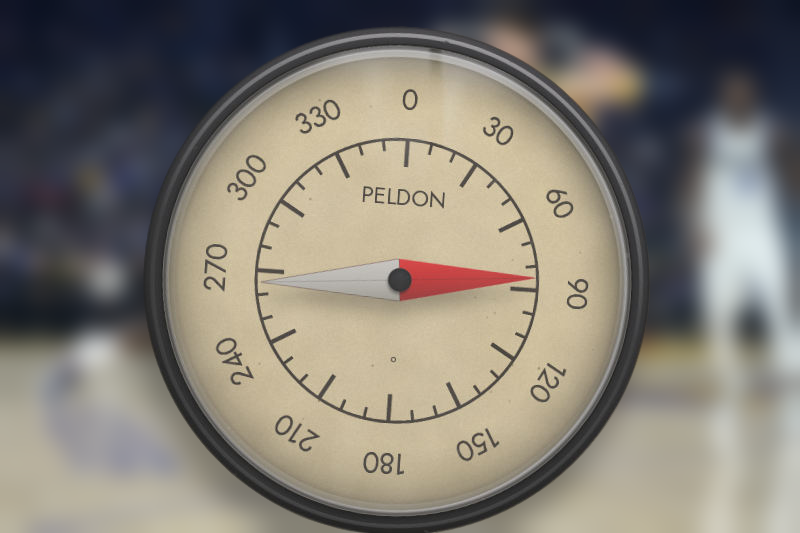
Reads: 85°
